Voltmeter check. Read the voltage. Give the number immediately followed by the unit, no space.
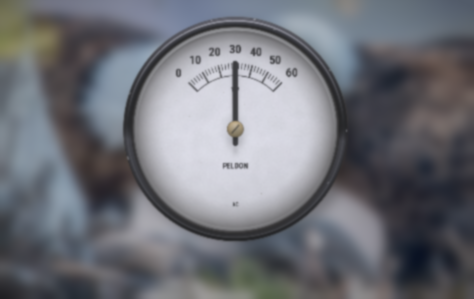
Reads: 30V
